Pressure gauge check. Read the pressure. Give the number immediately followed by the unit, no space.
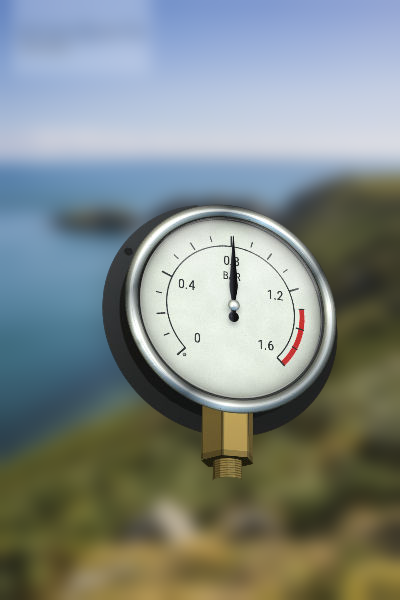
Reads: 0.8bar
